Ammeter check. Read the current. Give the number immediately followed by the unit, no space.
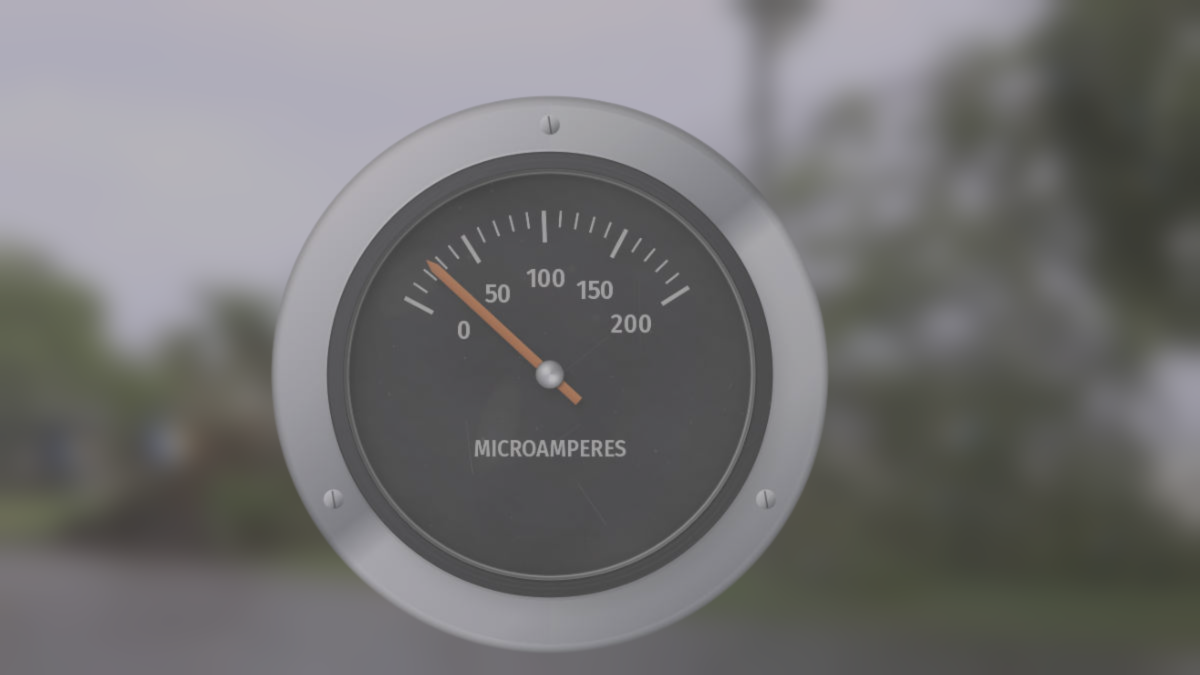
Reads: 25µA
